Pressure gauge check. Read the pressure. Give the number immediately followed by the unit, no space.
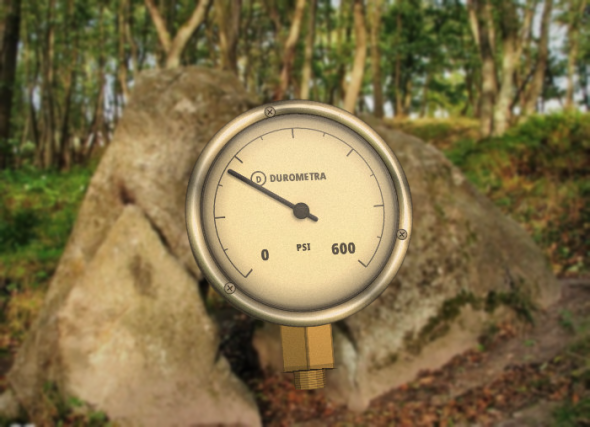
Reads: 175psi
